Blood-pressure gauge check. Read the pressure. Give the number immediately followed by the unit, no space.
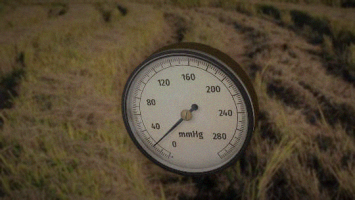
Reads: 20mmHg
